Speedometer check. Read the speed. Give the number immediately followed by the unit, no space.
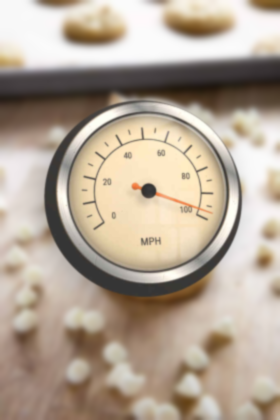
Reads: 97.5mph
